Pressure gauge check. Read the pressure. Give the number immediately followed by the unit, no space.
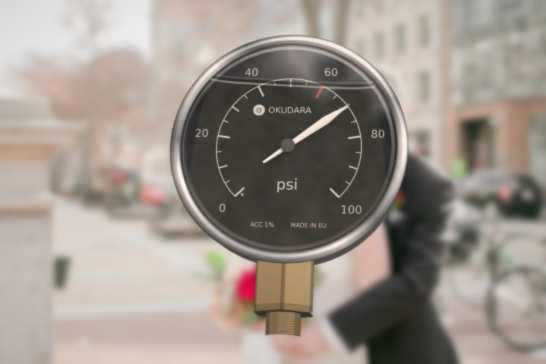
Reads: 70psi
